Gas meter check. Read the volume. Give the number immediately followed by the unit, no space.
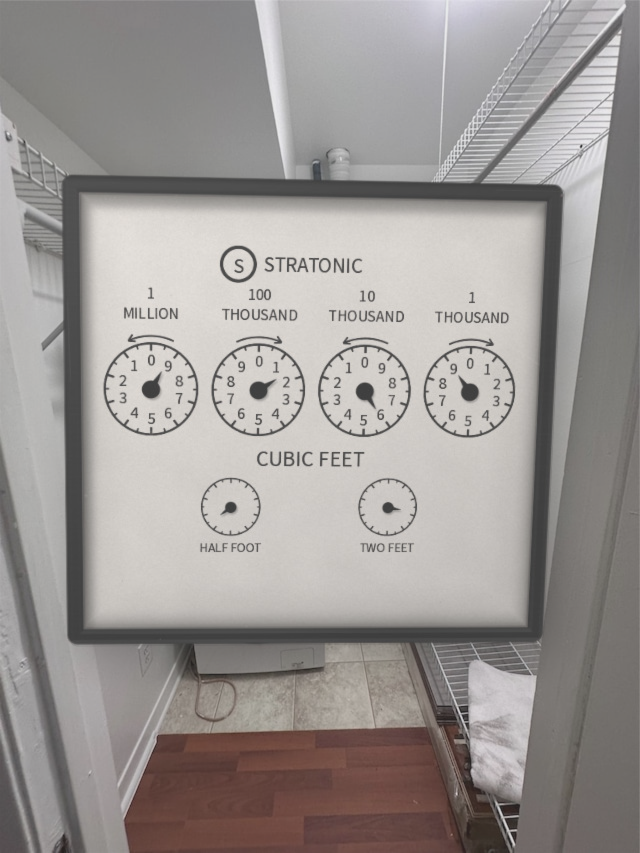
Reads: 915900ft³
